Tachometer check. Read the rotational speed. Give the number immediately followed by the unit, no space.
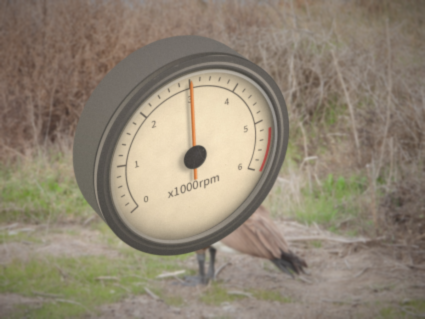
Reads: 3000rpm
